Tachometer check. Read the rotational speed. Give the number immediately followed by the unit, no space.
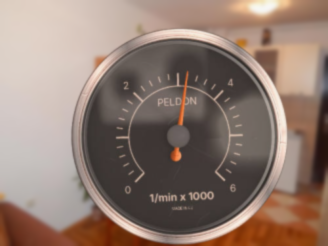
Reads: 3200rpm
